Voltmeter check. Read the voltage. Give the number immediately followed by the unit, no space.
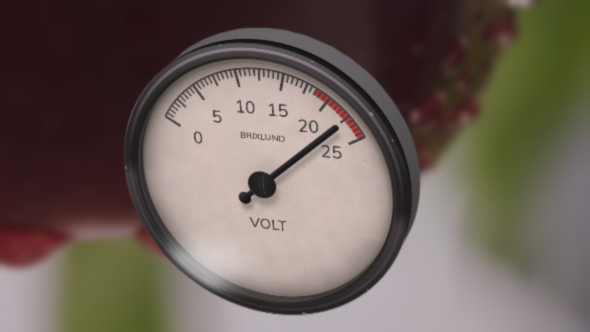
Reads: 22.5V
